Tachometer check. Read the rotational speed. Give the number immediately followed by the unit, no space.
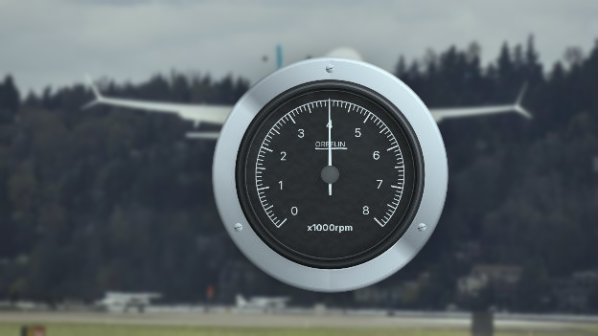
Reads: 4000rpm
